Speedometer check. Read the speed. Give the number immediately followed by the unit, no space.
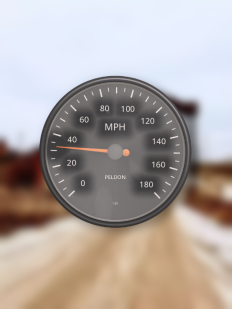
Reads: 32.5mph
